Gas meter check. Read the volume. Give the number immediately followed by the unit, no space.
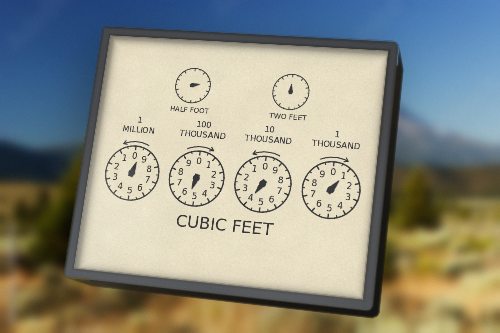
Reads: 954100ft³
